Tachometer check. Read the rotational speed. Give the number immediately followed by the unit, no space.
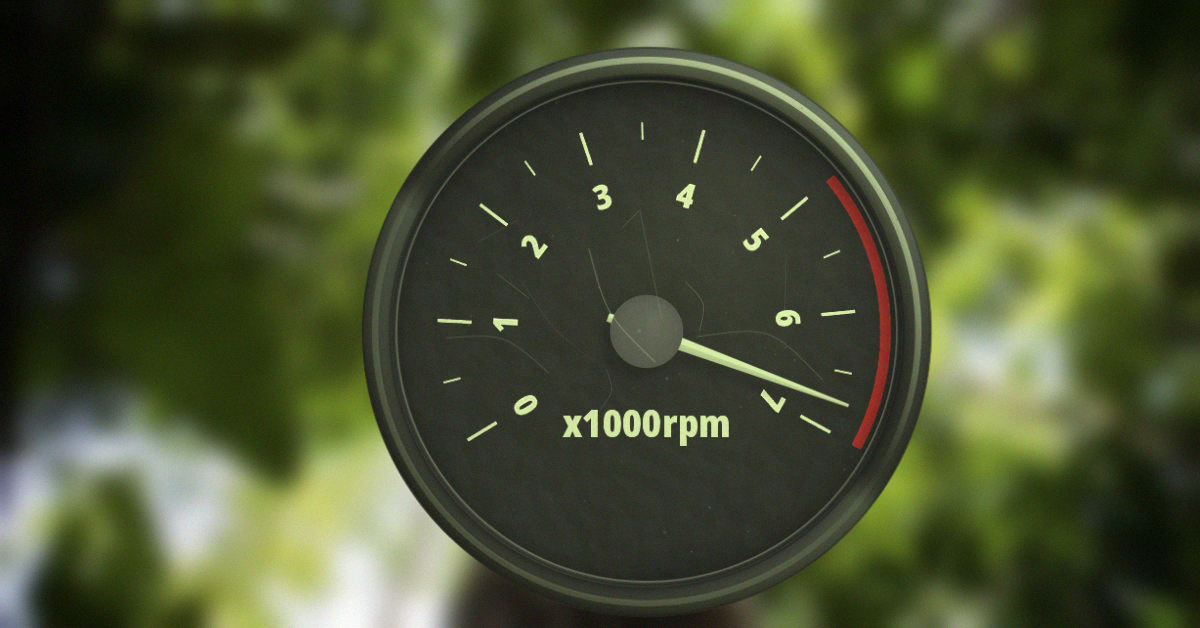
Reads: 6750rpm
